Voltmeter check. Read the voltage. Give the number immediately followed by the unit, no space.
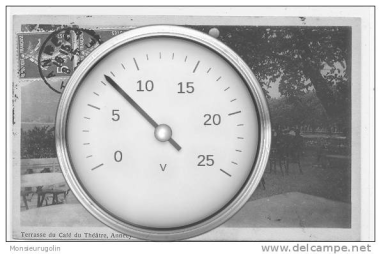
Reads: 7.5V
